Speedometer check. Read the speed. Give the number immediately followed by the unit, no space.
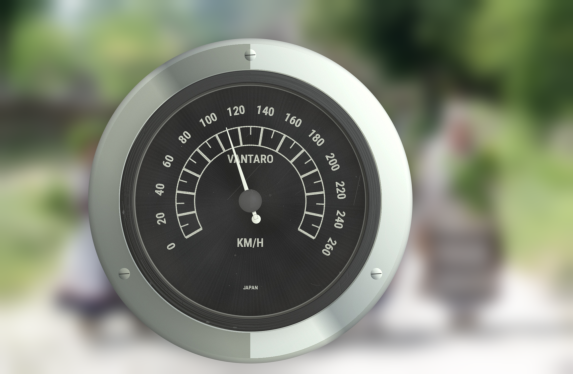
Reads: 110km/h
